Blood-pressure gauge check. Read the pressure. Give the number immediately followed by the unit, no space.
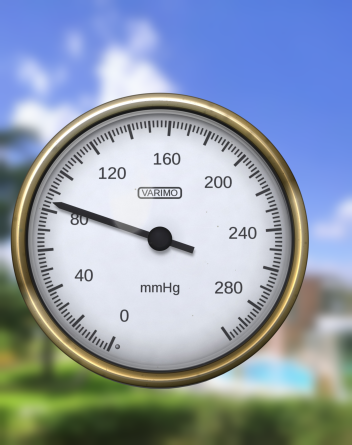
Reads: 84mmHg
